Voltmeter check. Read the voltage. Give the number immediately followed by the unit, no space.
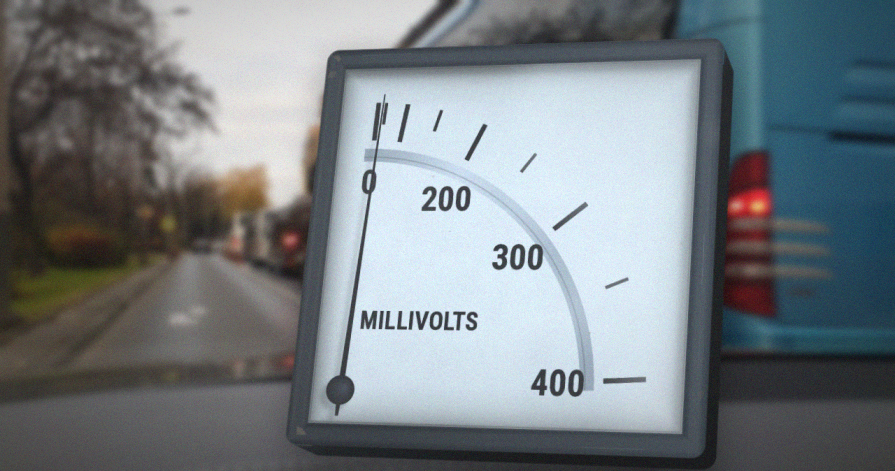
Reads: 50mV
